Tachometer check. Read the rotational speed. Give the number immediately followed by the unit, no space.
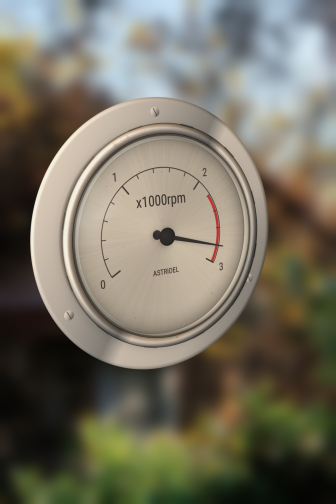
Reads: 2800rpm
